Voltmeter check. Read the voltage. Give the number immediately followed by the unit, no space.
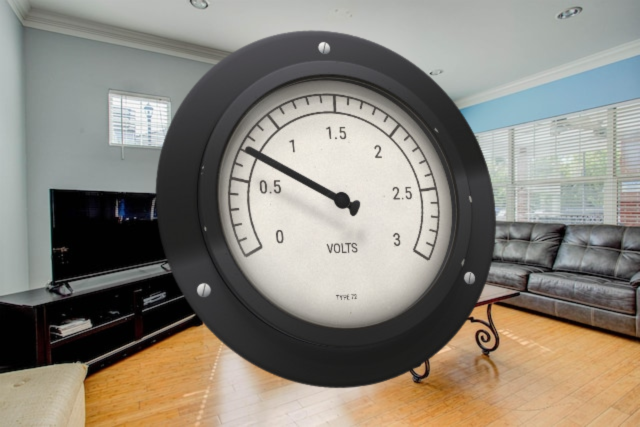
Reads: 0.7V
